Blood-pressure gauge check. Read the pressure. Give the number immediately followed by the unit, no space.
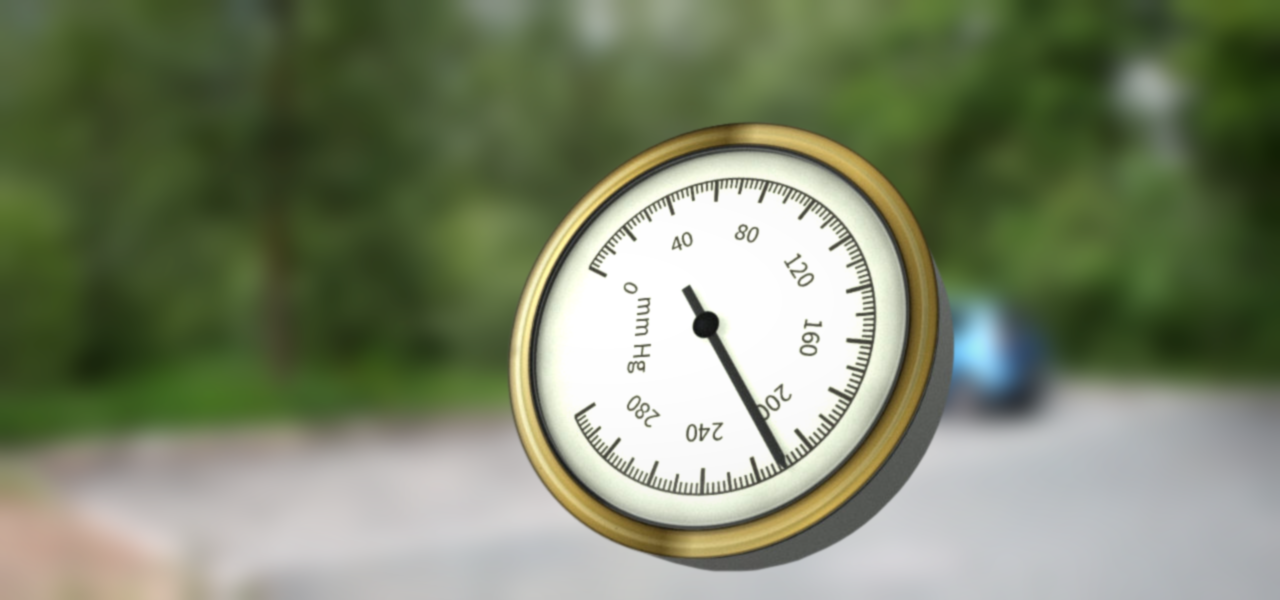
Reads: 210mmHg
